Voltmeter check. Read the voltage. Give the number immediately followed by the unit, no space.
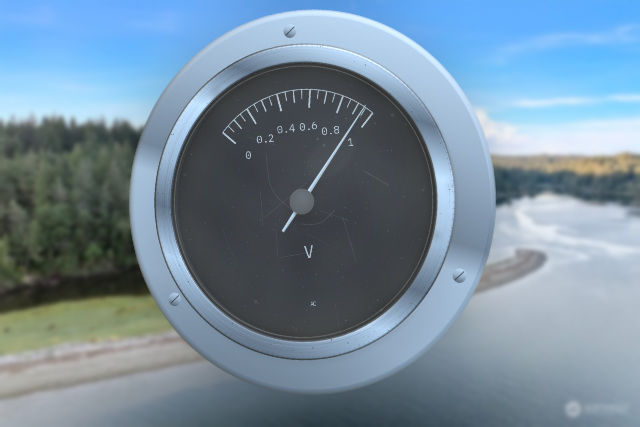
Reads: 0.95V
